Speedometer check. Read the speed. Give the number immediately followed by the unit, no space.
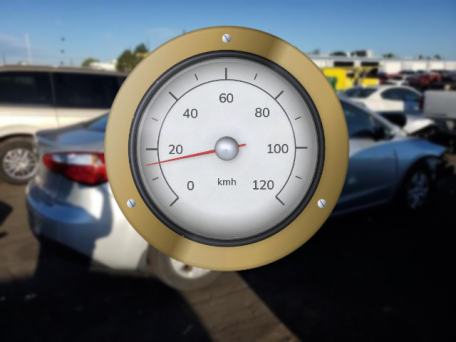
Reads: 15km/h
